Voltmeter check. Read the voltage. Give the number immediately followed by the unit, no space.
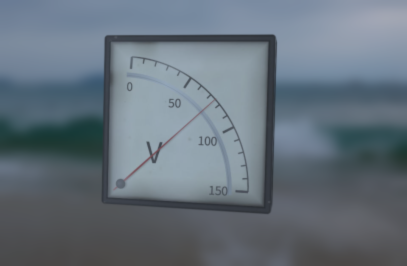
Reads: 75V
